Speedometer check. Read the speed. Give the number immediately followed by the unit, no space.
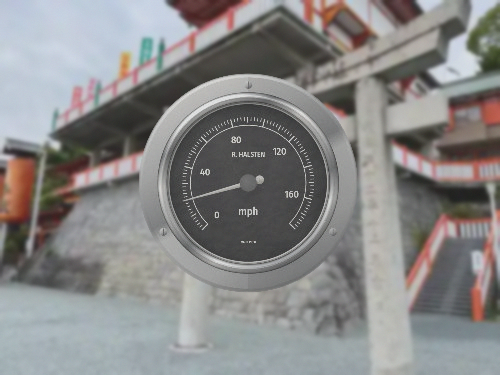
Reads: 20mph
